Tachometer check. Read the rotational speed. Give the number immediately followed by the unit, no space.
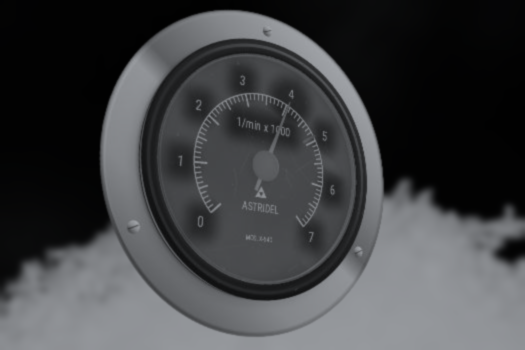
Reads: 4000rpm
